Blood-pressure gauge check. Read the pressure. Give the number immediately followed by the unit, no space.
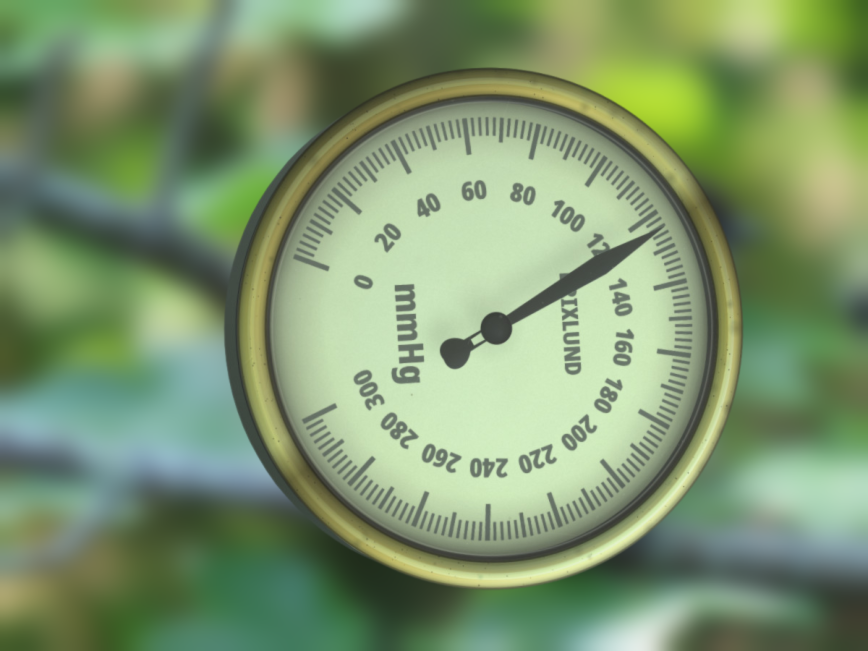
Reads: 124mmHg
